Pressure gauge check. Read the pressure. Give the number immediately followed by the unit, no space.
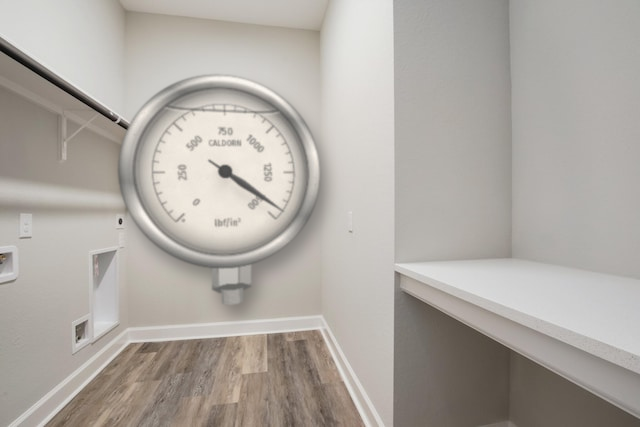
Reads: 1450psi
